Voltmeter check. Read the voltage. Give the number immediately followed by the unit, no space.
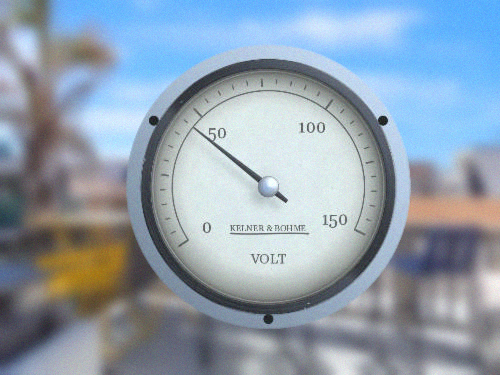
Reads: 45V
